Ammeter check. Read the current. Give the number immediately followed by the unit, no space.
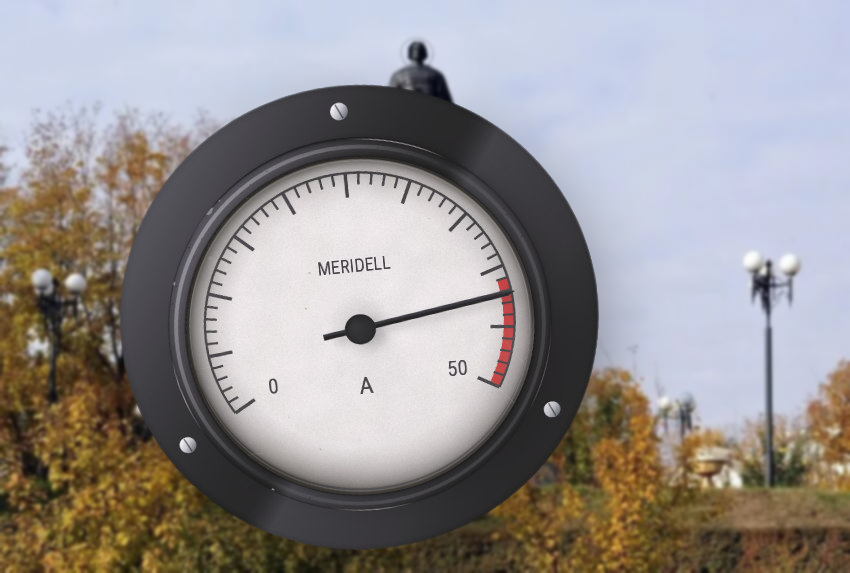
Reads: 42A
